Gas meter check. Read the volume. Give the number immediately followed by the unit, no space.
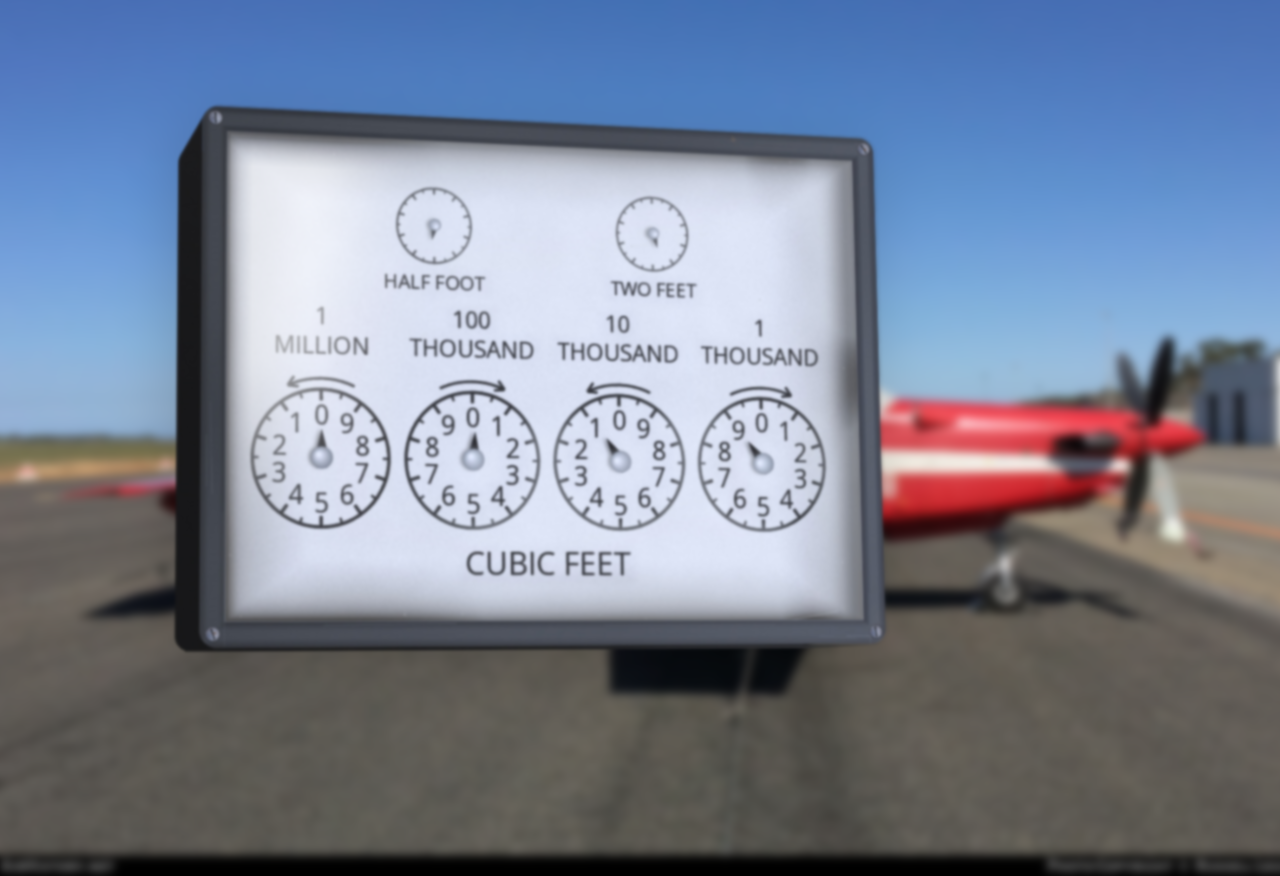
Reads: 900ft³
